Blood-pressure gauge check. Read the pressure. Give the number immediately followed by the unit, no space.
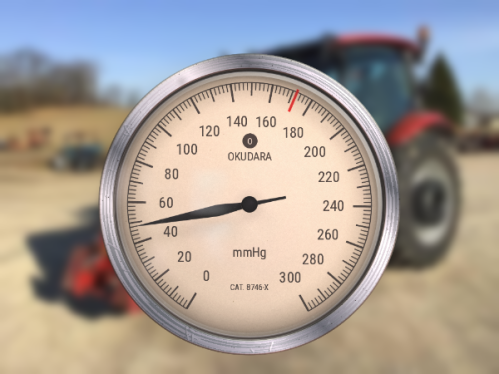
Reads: 48mmHg
